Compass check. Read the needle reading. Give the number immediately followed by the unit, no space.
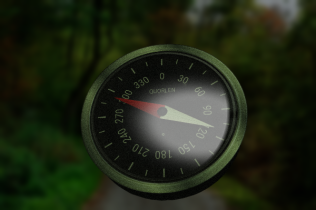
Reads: 292.5°
